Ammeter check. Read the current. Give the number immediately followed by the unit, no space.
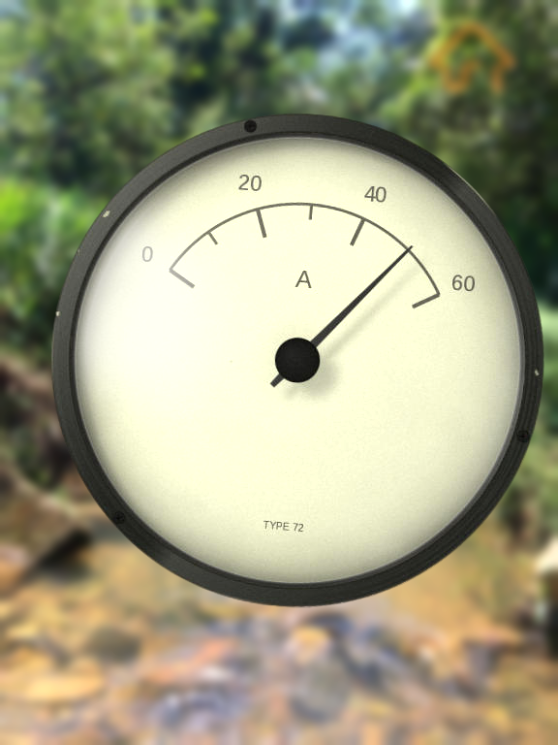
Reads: 50A
